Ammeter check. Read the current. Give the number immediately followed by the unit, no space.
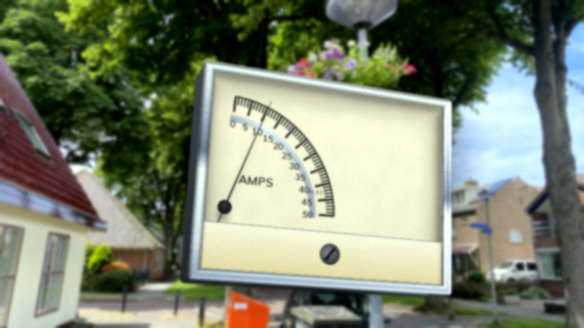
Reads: 10A
